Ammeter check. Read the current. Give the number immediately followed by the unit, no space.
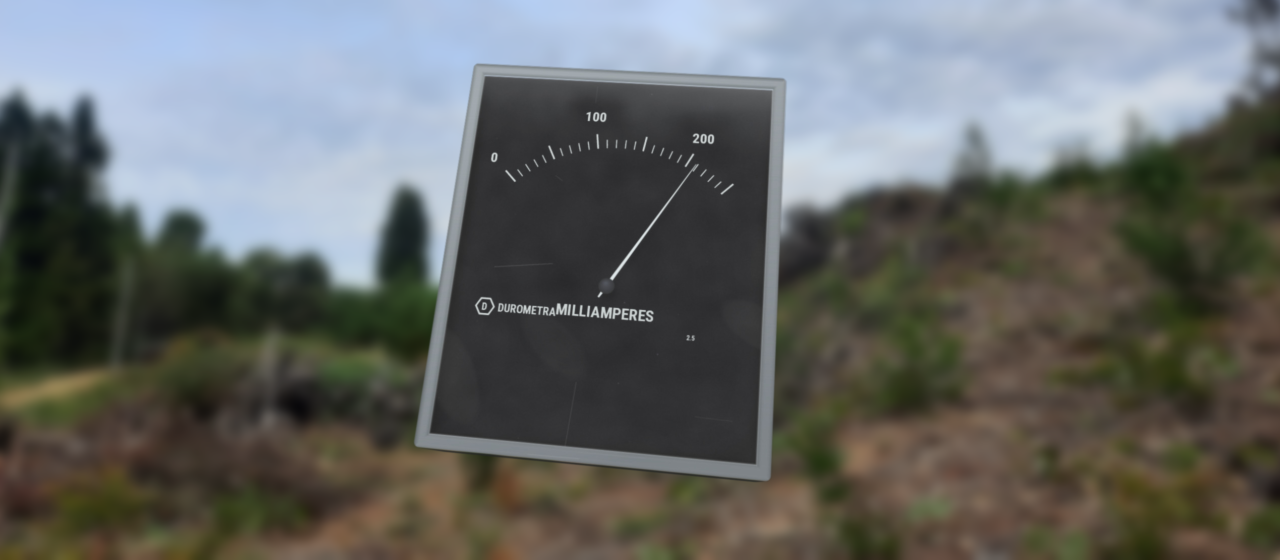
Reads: 210mA
